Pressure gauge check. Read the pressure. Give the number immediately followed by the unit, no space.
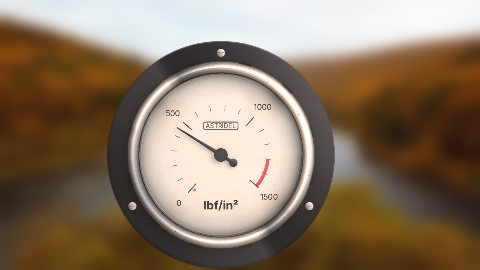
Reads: 450psi
